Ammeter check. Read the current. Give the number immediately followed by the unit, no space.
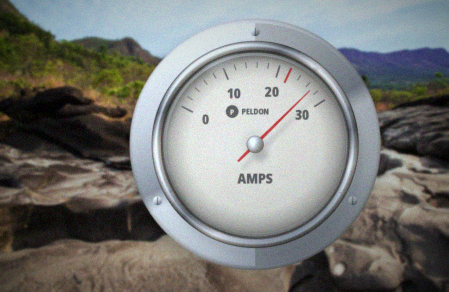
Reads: 27A
